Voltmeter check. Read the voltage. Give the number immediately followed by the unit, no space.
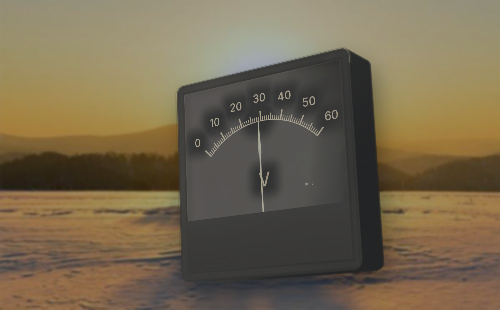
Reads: 30V
